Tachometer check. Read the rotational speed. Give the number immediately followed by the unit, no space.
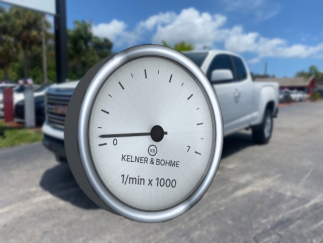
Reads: 250rpm
